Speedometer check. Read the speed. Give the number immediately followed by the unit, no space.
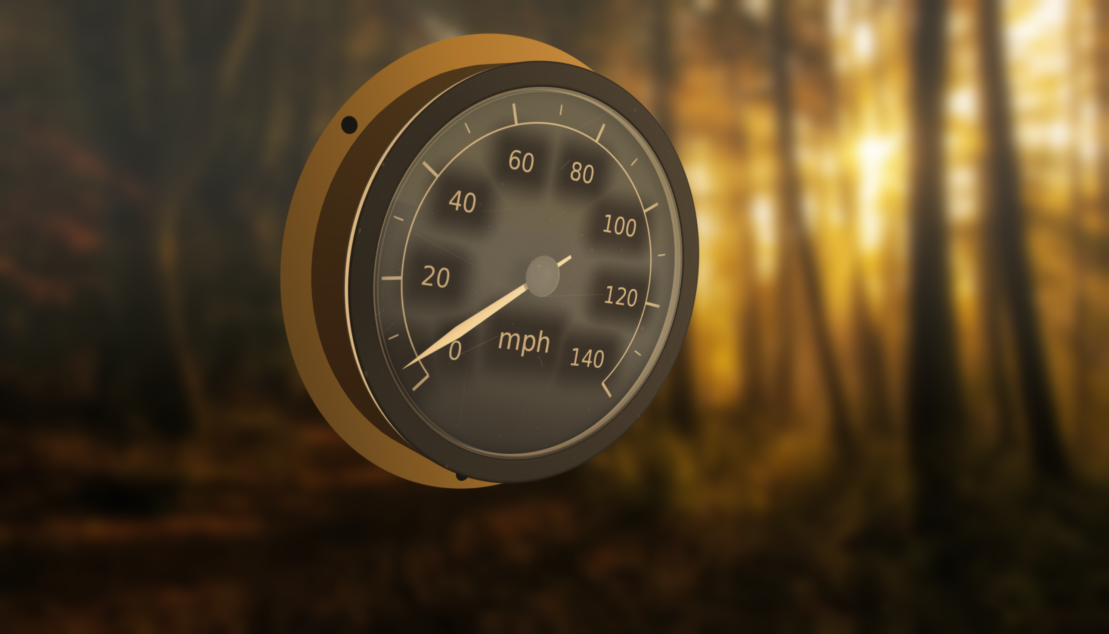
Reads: 5mph
